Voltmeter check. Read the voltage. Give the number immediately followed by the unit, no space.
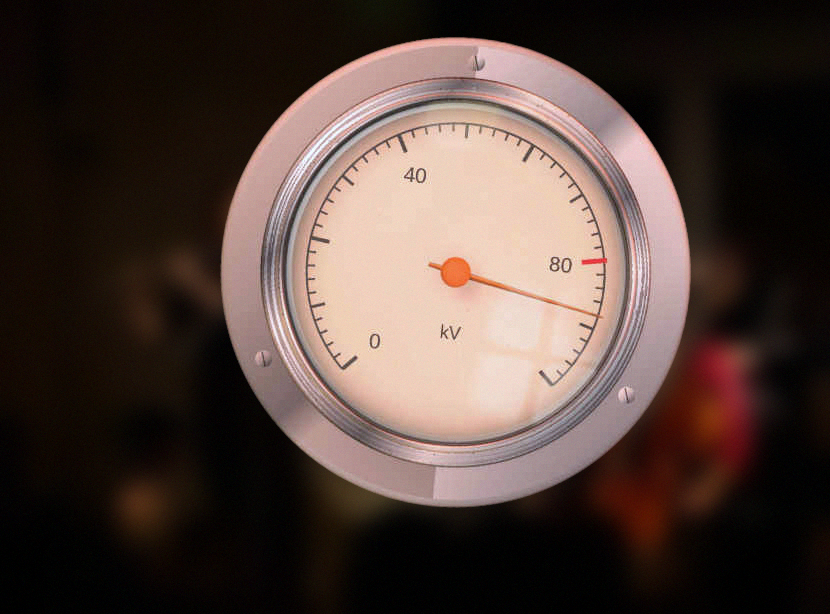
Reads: 88kV
